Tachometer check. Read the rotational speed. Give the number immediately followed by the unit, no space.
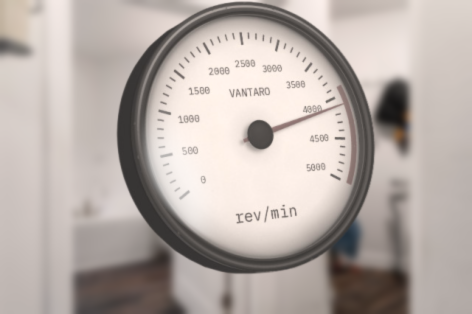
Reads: 4100rpm
